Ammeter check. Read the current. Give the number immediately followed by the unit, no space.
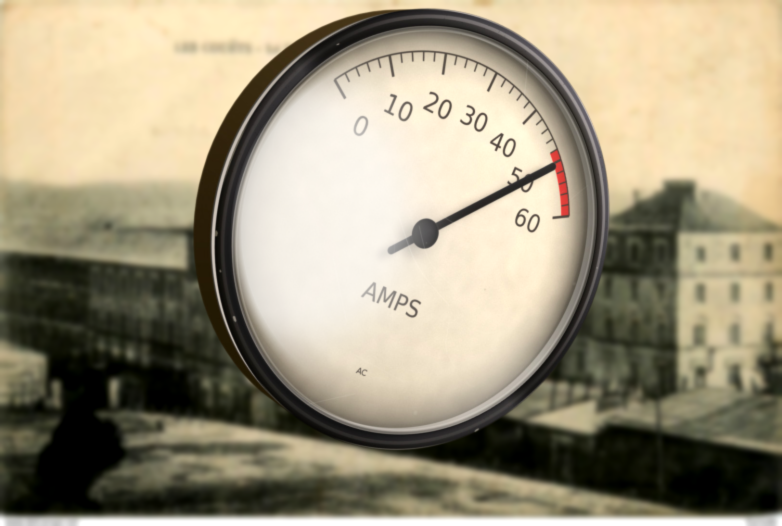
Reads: 50A
